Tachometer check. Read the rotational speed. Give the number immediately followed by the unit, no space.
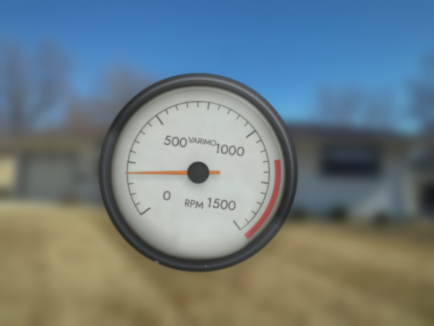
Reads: 200rpm
